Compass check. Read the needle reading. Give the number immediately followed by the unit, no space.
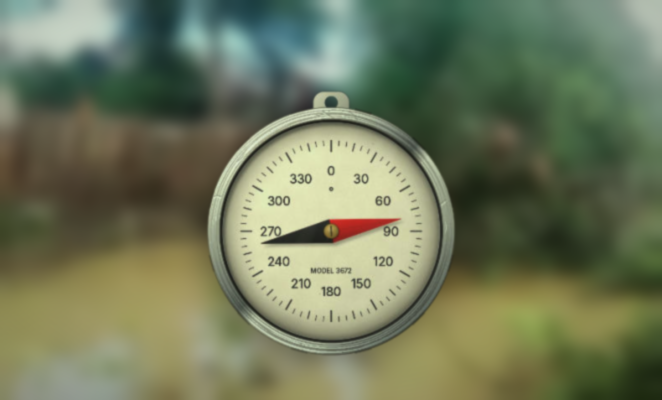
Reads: 80°
